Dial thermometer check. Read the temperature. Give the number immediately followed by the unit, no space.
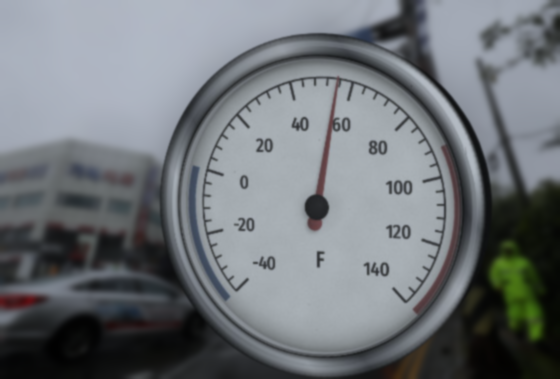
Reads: 56°F
